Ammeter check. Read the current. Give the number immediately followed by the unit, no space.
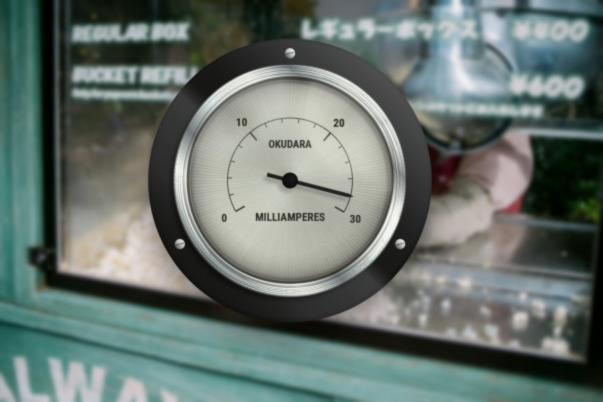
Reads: 28mA
